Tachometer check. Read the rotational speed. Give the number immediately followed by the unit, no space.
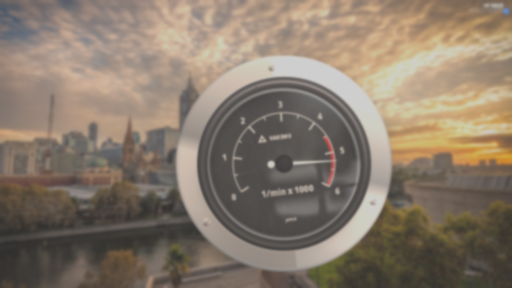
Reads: 5250rpm
